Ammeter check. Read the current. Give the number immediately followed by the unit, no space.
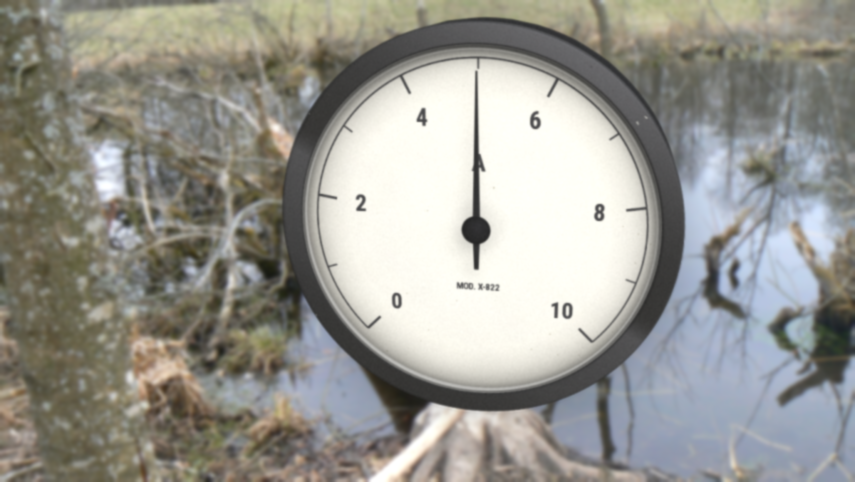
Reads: 5A
